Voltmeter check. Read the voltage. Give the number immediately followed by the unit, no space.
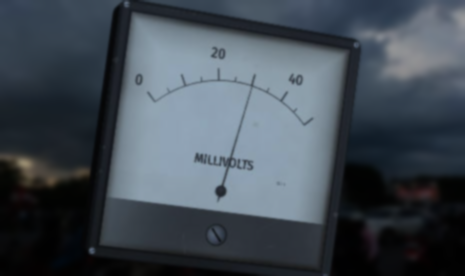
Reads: 30mV
